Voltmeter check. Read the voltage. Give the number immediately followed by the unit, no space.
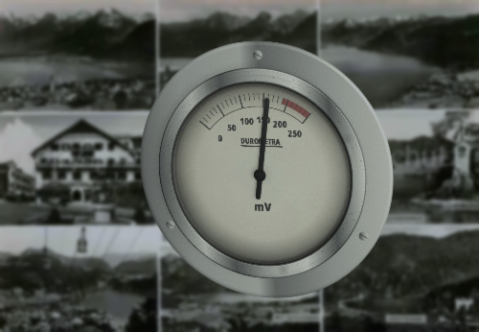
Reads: 160mV
